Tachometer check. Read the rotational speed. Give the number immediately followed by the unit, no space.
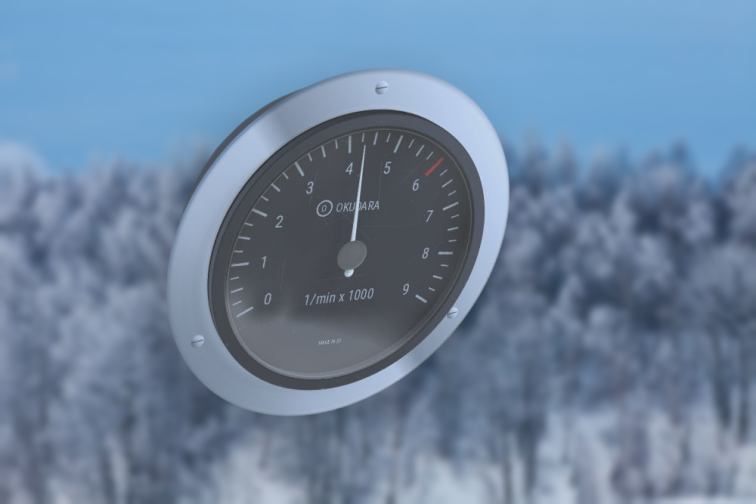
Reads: 4250rpm
